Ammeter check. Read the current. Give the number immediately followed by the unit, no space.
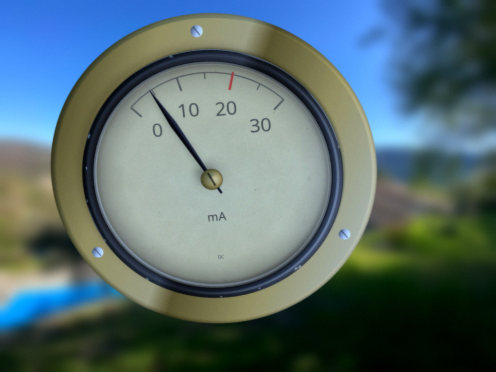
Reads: 5mA
